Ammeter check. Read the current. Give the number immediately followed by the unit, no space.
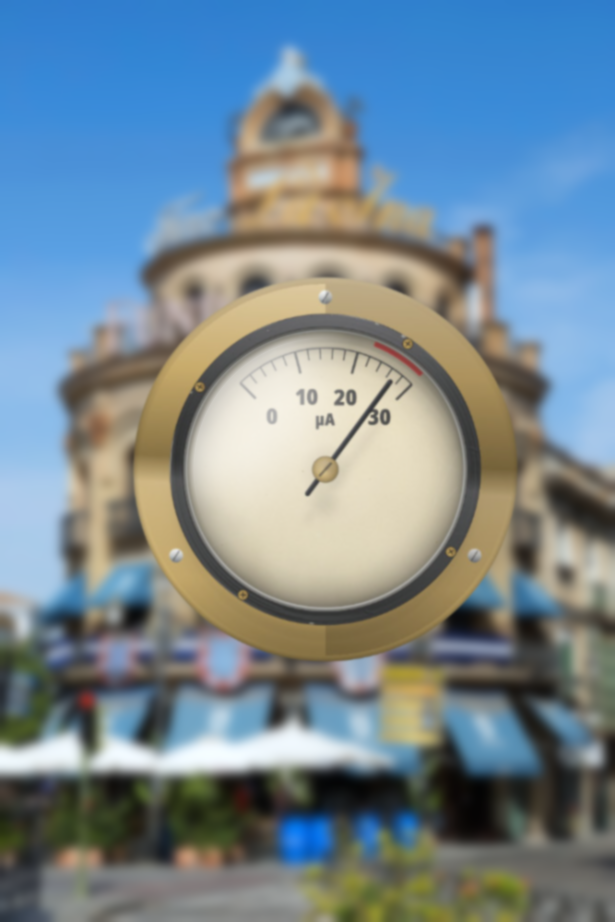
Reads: 27µA
